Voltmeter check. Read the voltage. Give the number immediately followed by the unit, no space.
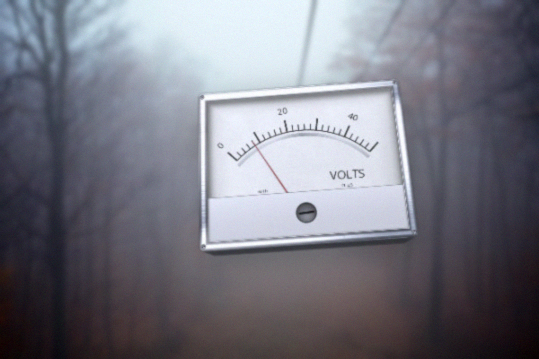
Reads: 8V
